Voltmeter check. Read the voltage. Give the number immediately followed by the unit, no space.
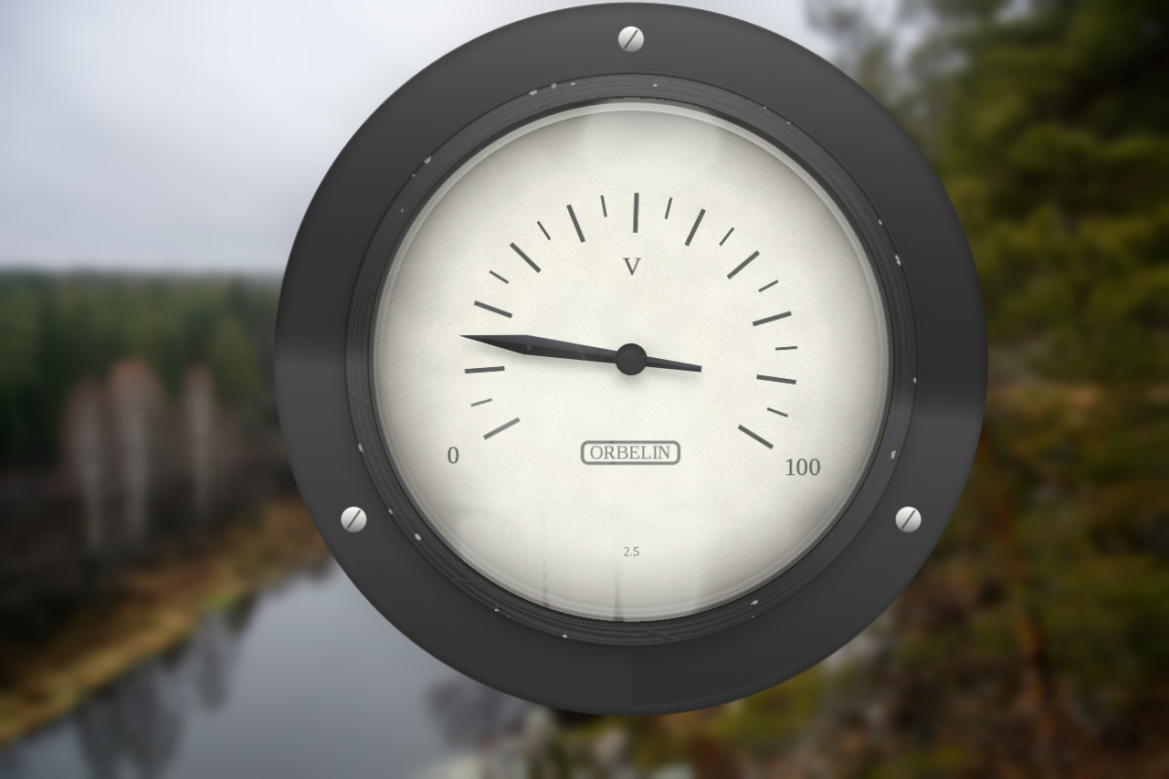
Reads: 15V
